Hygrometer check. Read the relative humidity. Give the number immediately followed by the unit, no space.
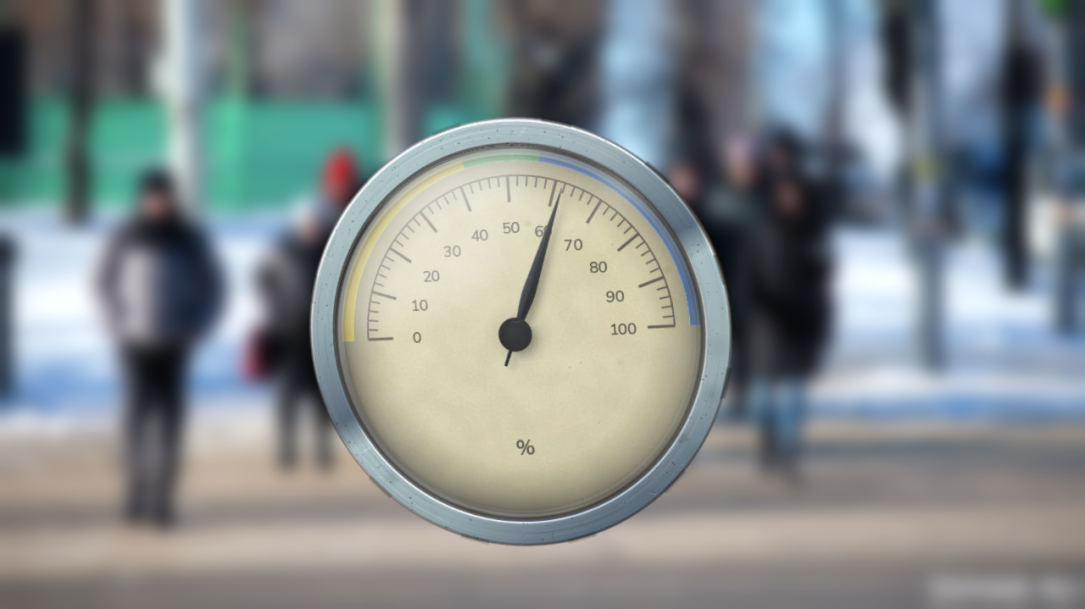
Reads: 62%
